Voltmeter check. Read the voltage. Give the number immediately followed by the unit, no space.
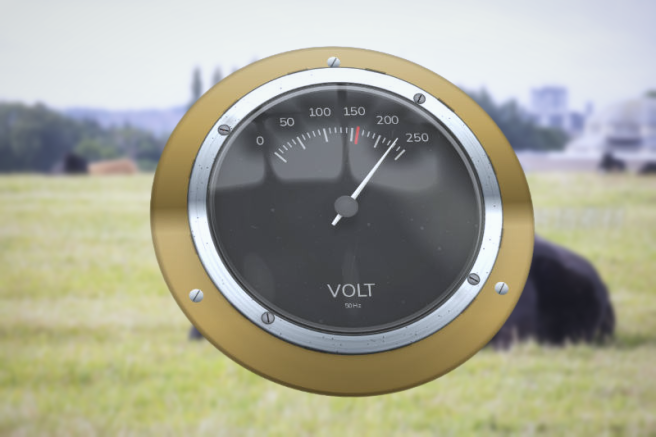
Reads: 230V
